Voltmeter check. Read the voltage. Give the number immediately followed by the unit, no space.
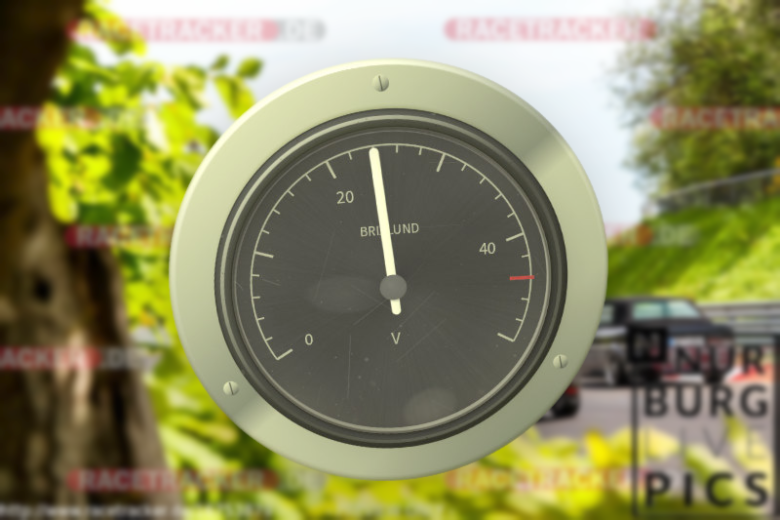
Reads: 24V
